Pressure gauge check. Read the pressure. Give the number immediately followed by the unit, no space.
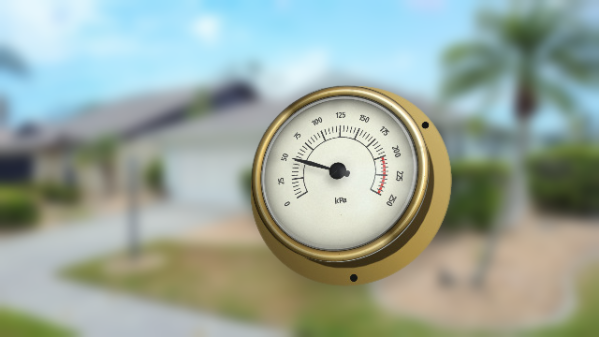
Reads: 50kPa
